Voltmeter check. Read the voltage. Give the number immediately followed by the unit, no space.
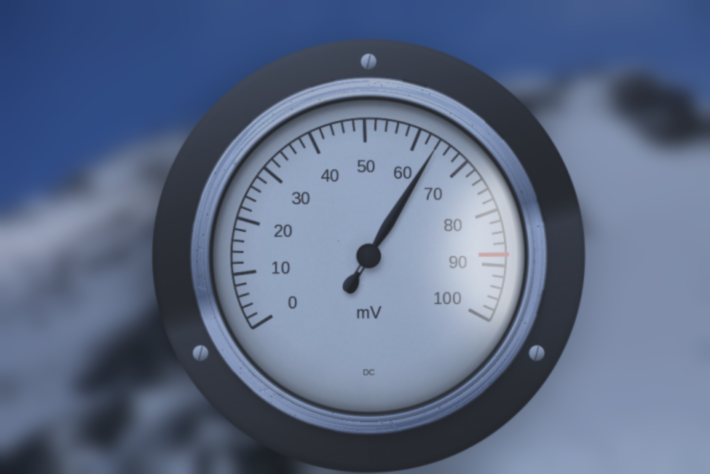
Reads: 64mV
